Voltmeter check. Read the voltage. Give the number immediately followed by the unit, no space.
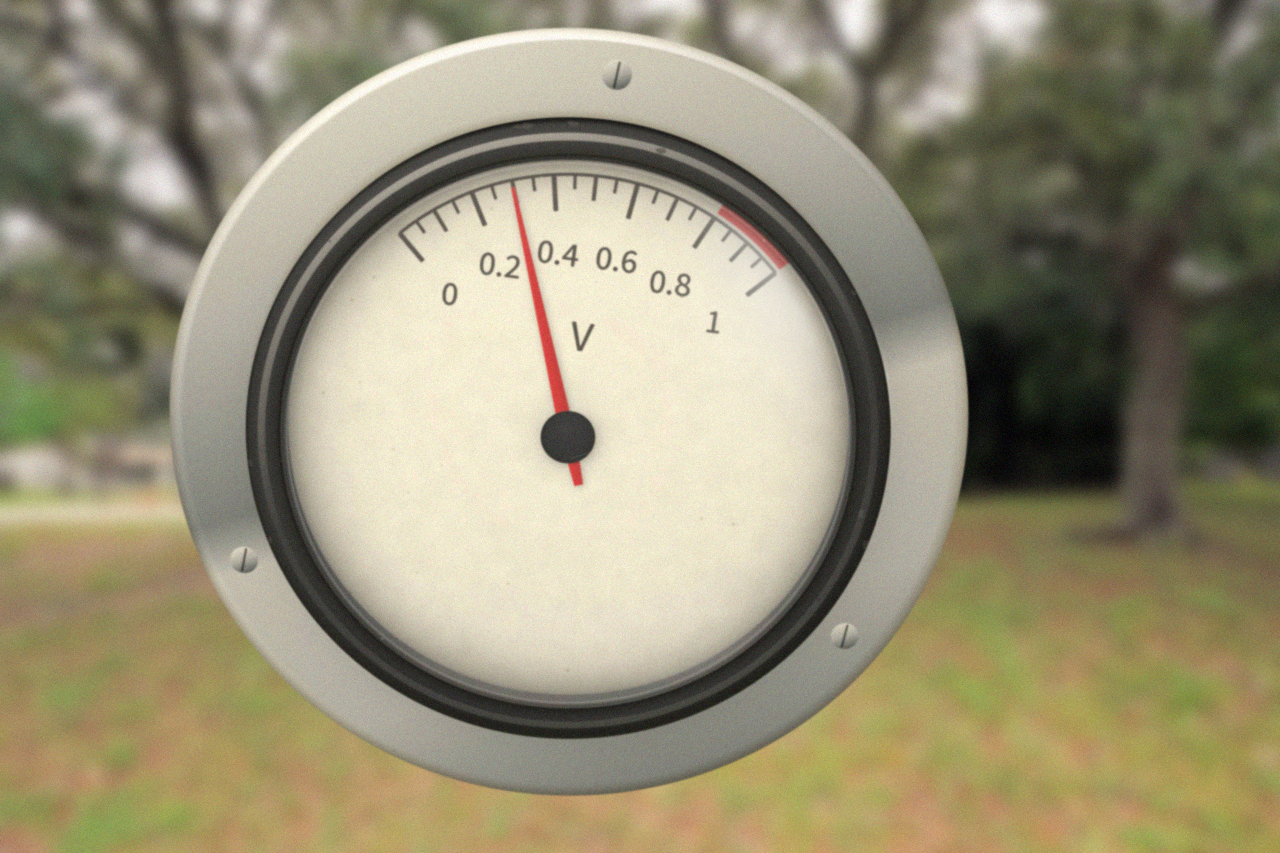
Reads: 0.3V
